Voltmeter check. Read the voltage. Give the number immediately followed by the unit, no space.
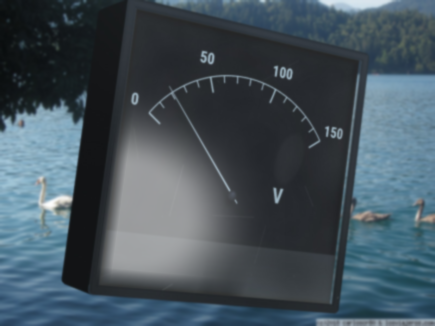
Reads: 20V
